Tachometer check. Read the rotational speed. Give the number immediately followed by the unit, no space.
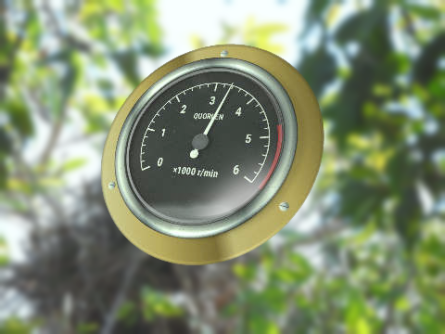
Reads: 3400rpm
